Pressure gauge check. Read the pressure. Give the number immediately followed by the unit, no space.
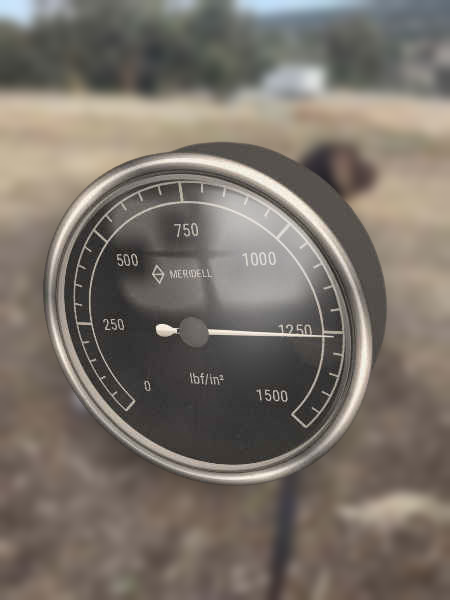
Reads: 1250psi
